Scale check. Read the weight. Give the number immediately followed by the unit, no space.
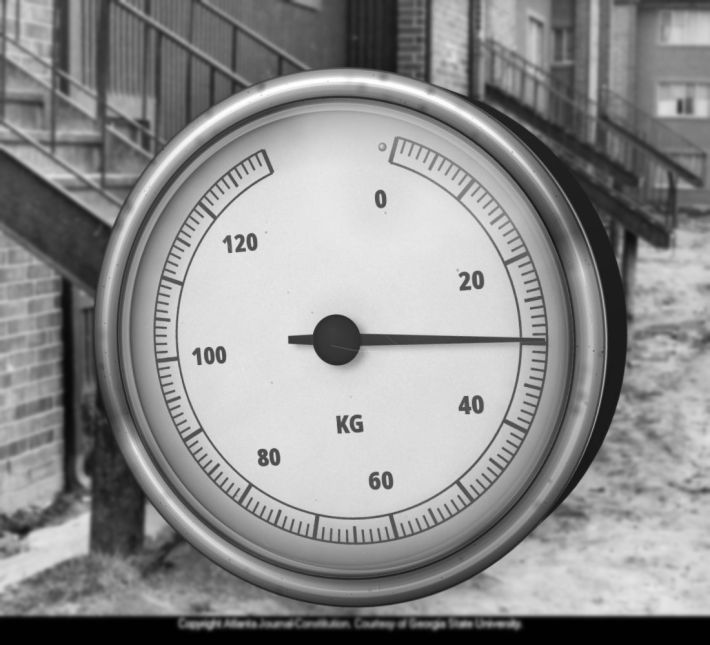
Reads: 29.5kg
